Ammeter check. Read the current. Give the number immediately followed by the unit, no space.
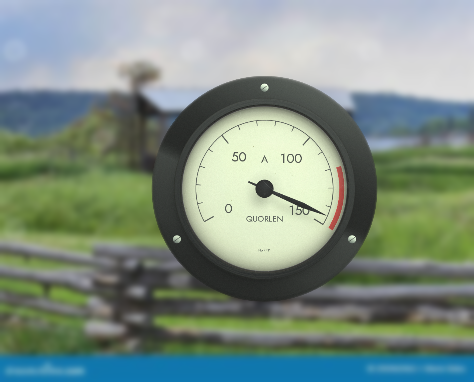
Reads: 145A
